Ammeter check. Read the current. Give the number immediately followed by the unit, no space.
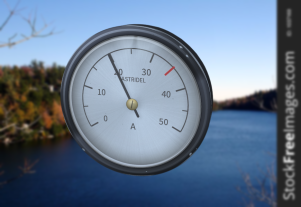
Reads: 20A
